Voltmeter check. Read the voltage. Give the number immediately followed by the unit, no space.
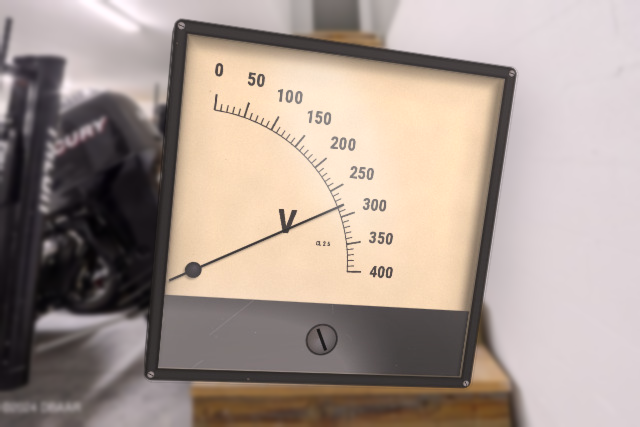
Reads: 280V
